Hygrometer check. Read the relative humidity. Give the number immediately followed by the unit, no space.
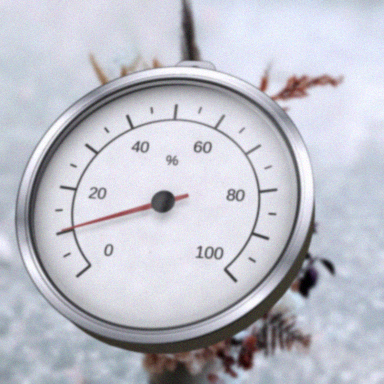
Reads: 10%
